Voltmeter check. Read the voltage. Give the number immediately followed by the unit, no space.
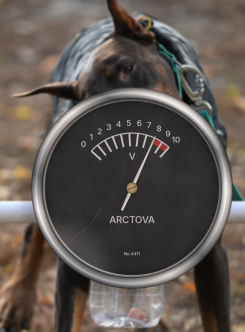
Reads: 8V
